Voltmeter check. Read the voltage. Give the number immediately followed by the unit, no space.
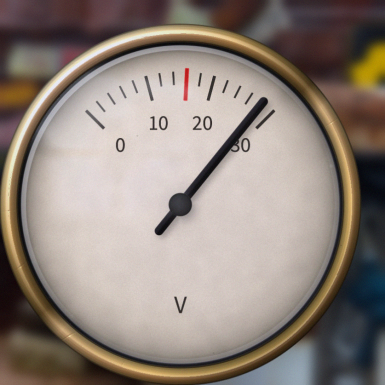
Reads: 28V
